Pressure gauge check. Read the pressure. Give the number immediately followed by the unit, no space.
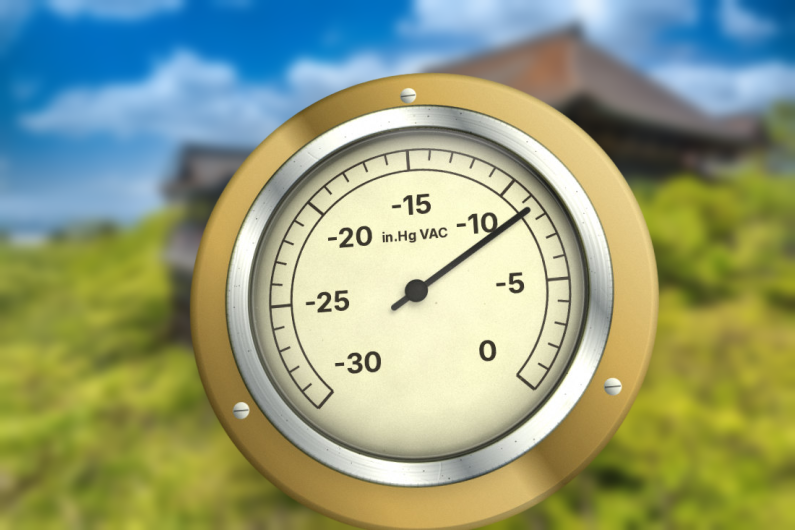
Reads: -8.5inHg
